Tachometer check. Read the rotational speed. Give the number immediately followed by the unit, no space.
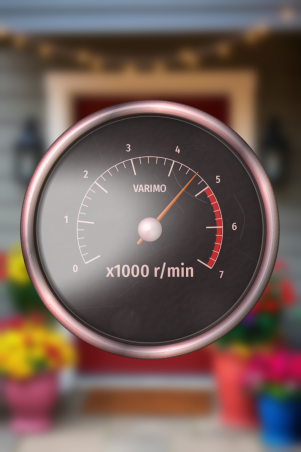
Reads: 4600rpm
